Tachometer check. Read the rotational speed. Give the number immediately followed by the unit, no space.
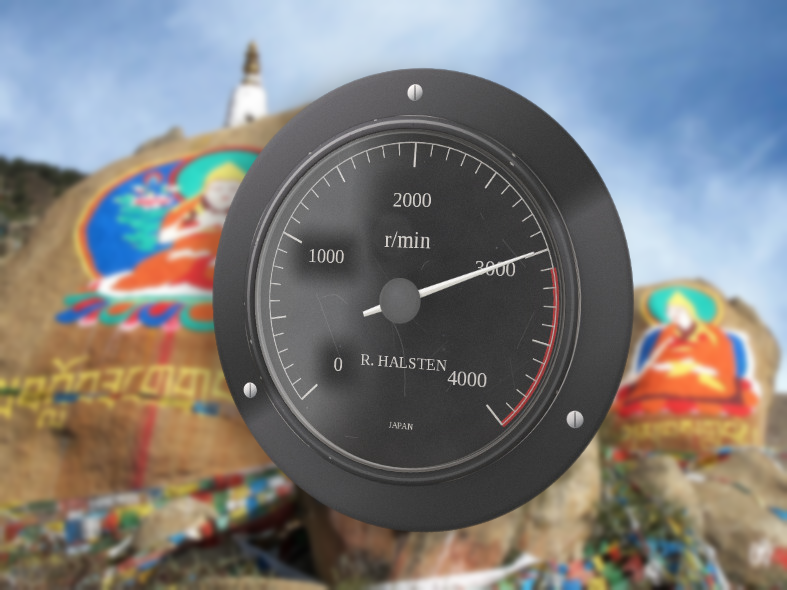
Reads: 3000rpm
